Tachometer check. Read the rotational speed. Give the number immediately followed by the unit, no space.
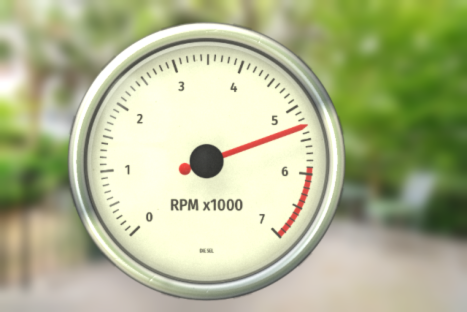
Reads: 5300rpm
